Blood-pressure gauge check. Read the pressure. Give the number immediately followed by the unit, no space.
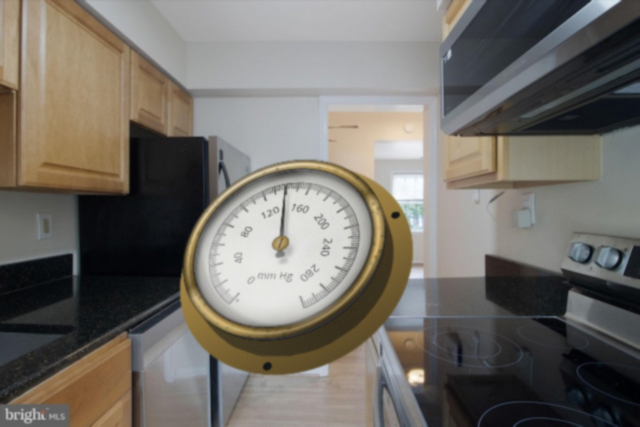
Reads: 140mmHg
